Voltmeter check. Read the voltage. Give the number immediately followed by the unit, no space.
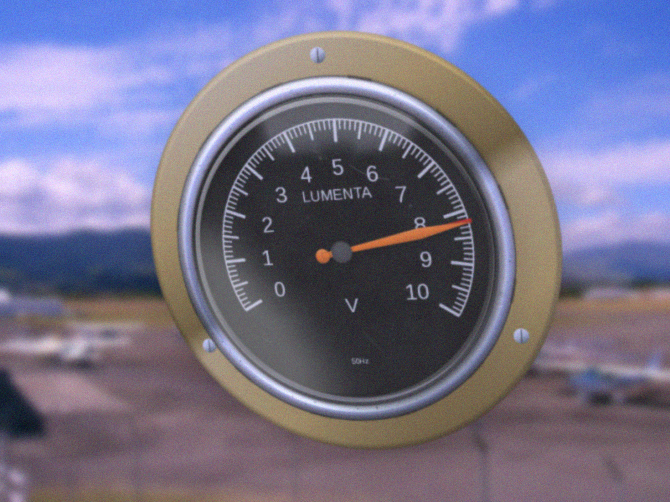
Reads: 8.2V
